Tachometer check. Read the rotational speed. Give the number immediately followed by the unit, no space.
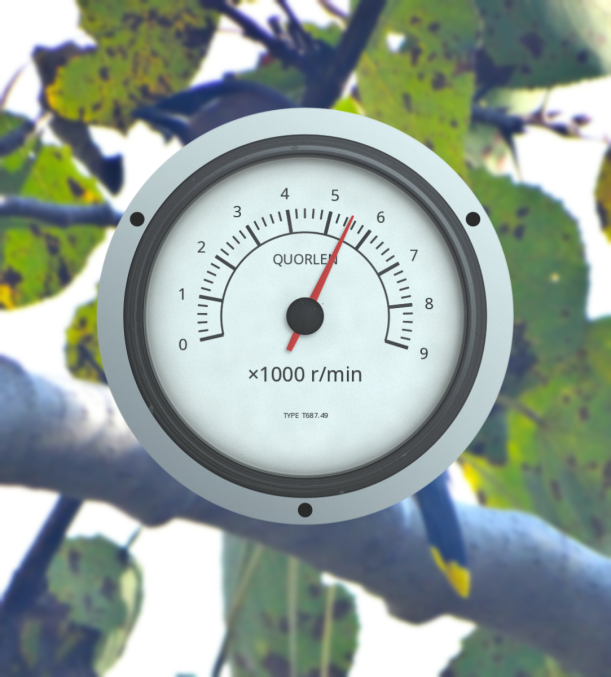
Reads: 5500rpm
